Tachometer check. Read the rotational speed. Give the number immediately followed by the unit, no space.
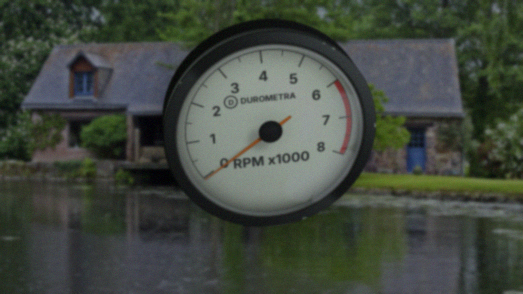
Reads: 0rpm
